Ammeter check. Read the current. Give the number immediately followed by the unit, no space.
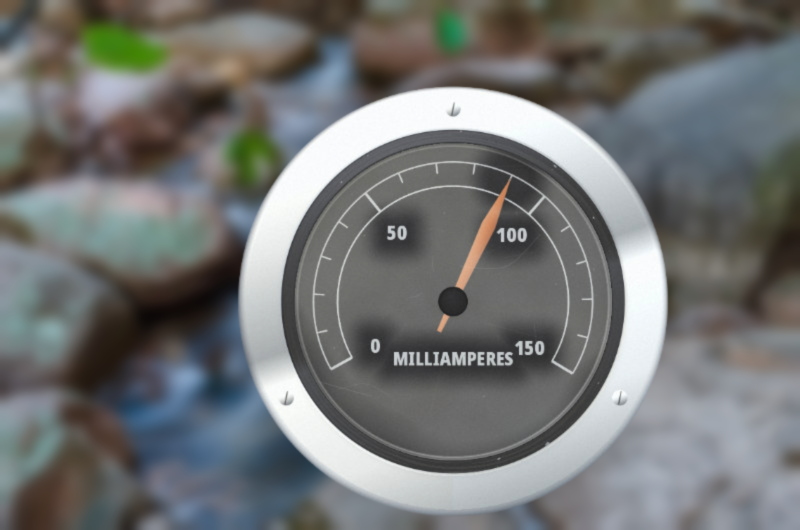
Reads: 90mA
